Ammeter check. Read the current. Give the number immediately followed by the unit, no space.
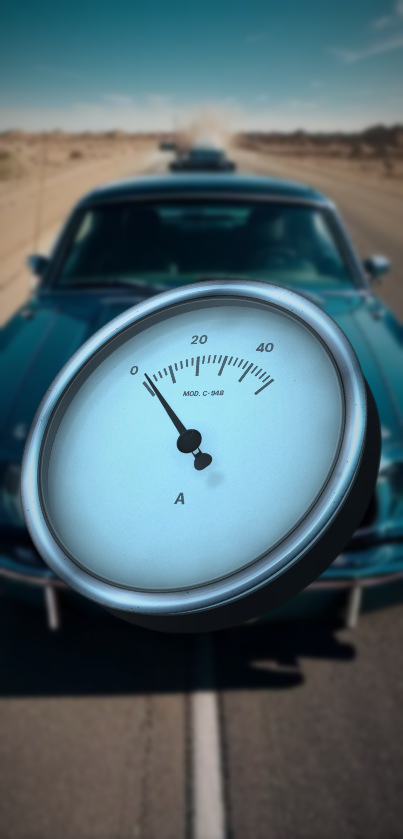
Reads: 2A
